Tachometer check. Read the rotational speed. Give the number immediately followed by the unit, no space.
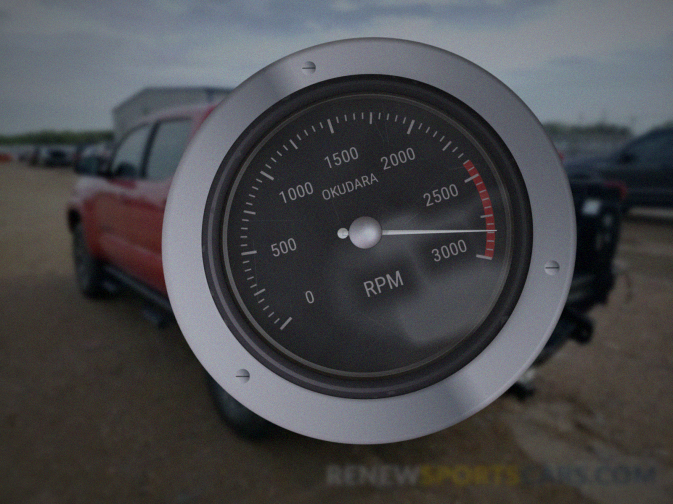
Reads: 2850rpm
